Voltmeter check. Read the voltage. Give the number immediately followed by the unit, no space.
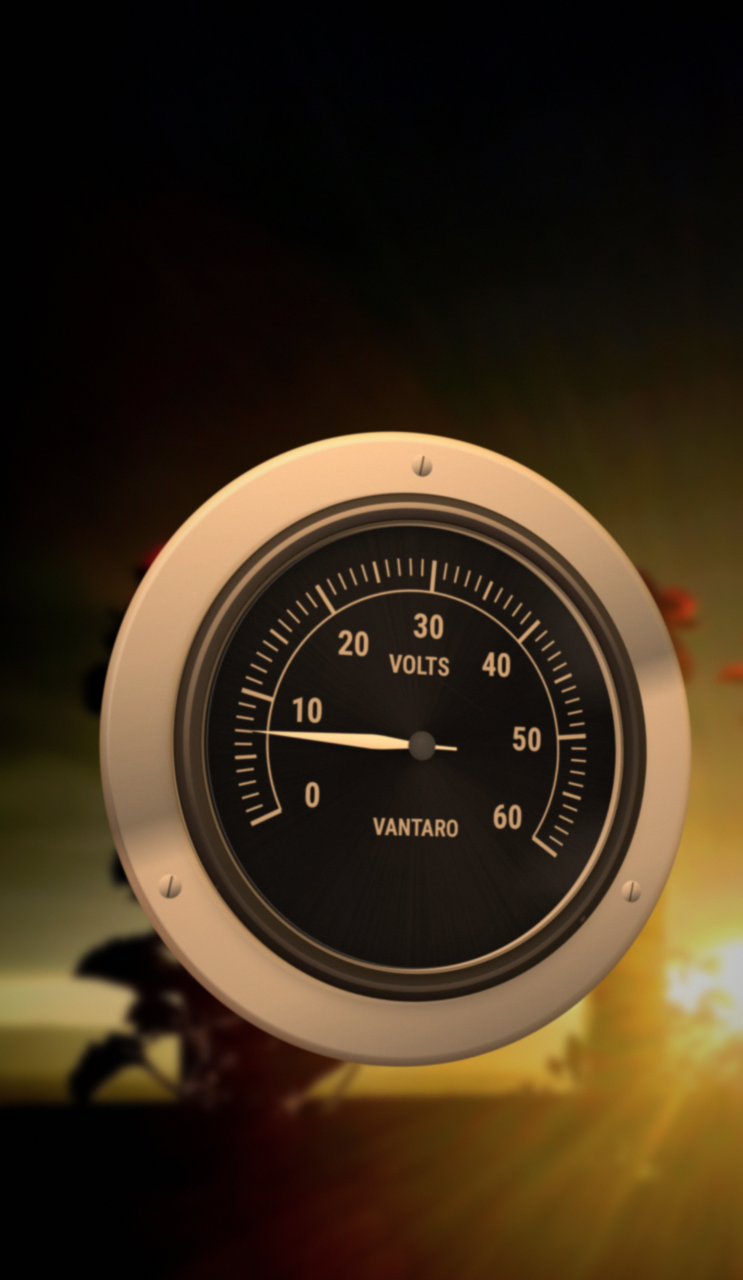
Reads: 7V
